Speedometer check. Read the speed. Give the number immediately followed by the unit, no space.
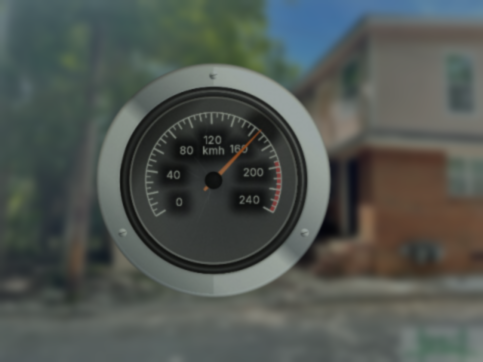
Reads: 165km/h
